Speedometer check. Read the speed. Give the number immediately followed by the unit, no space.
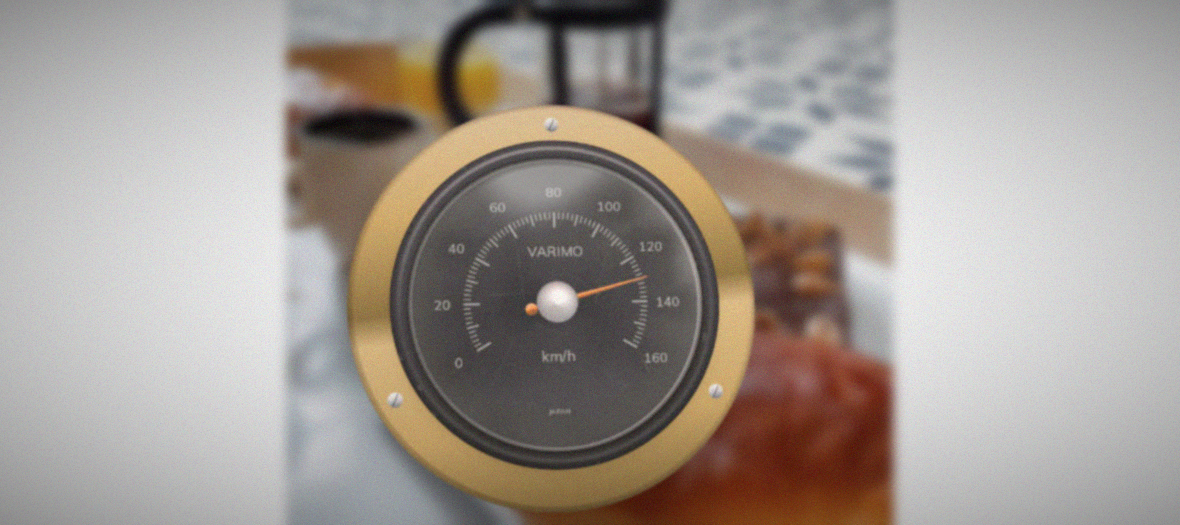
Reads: 130km/h
